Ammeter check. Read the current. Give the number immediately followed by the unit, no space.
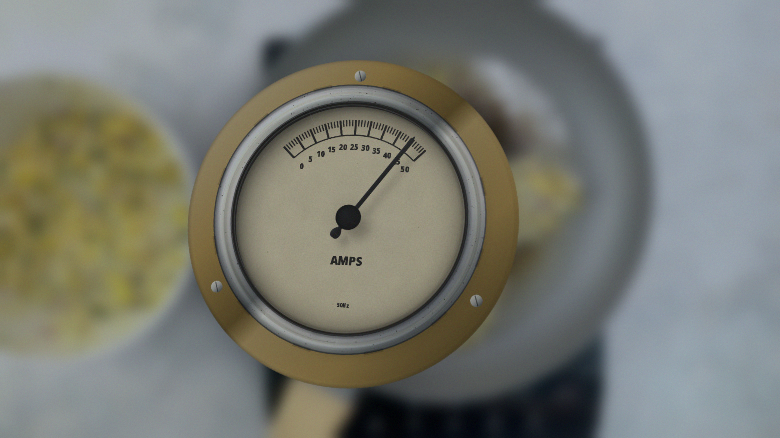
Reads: 45A
